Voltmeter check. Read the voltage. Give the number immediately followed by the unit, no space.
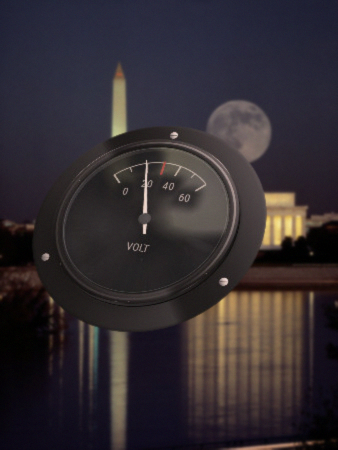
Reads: 20V
